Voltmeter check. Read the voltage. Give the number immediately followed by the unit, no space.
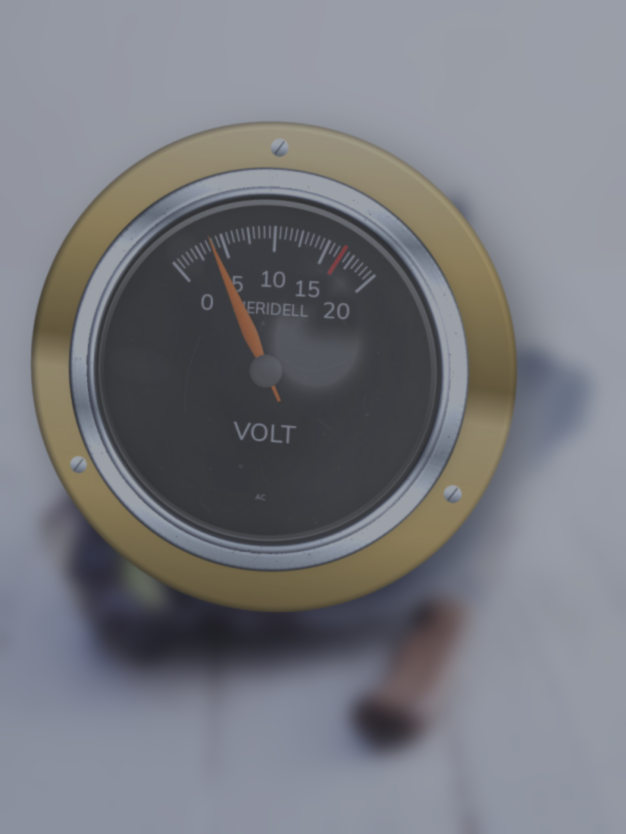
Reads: 4V
